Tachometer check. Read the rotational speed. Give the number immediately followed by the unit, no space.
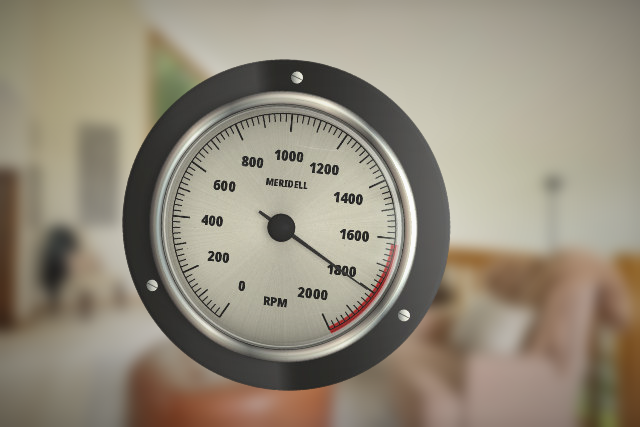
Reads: 1800rpm
